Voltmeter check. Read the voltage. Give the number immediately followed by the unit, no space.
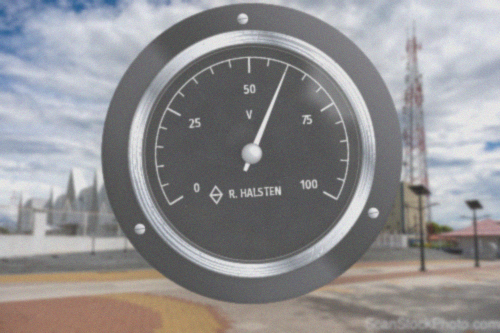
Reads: 60V
